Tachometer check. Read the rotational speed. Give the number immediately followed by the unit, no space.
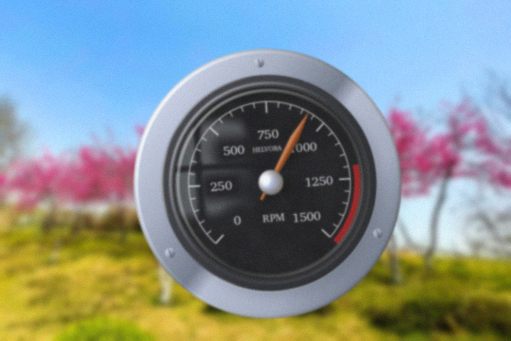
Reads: 925rpm
